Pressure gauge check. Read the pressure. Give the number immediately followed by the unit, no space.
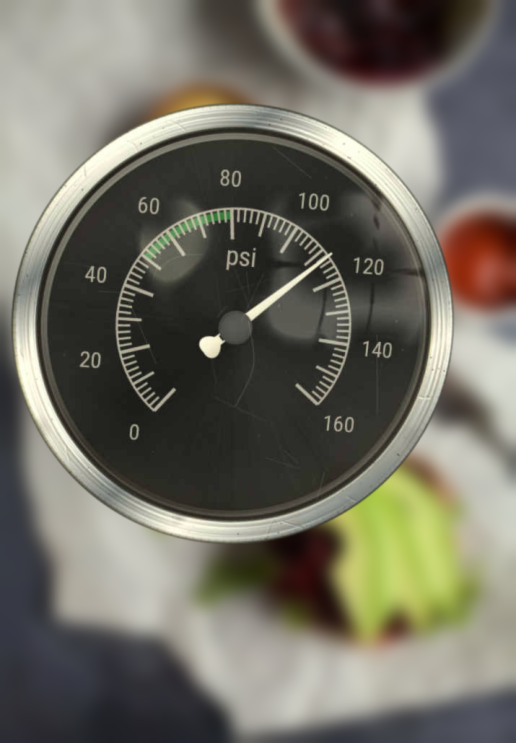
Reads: 112psi
